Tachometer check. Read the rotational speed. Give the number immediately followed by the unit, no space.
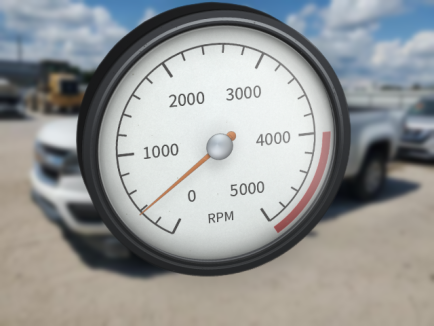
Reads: 400rpm
